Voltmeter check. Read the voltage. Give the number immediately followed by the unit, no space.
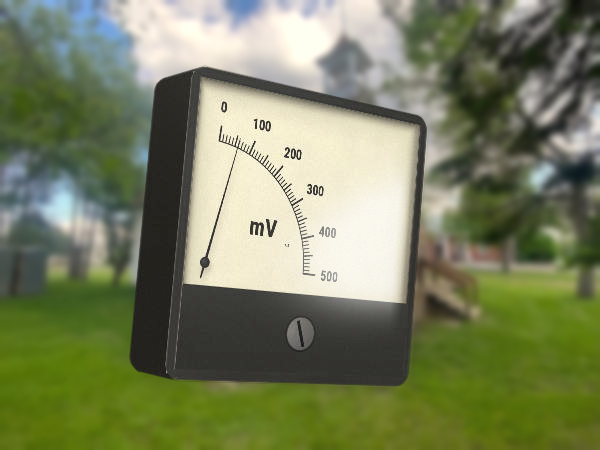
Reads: 50mV
